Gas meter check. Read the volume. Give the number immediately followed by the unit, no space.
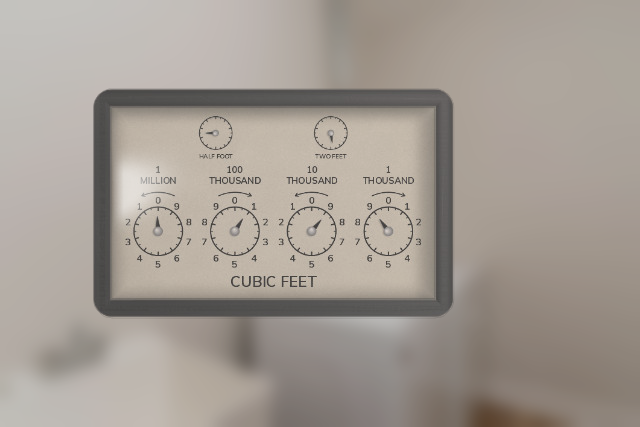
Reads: 8900ft³
